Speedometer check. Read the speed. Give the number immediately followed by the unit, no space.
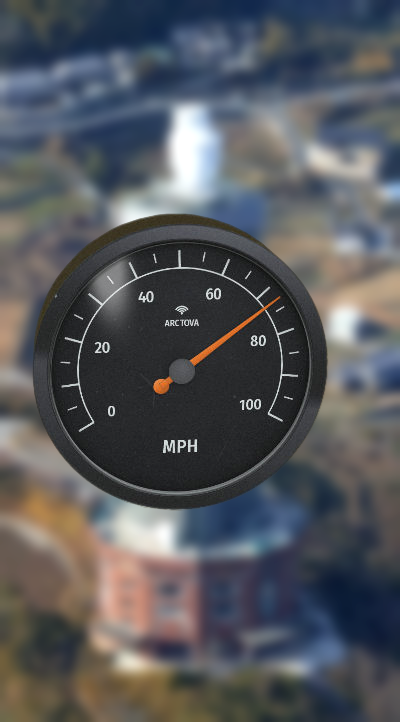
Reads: 72.5mph
